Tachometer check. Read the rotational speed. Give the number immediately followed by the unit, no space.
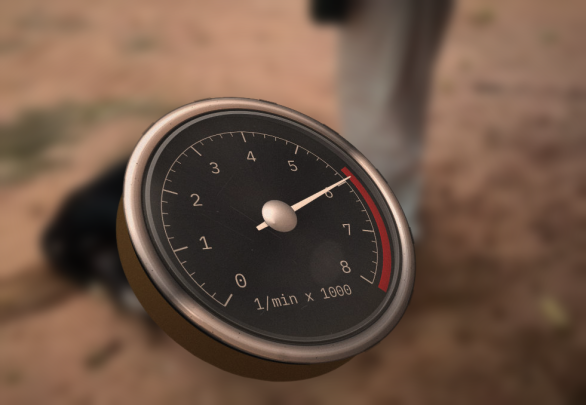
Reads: 6000rpm
